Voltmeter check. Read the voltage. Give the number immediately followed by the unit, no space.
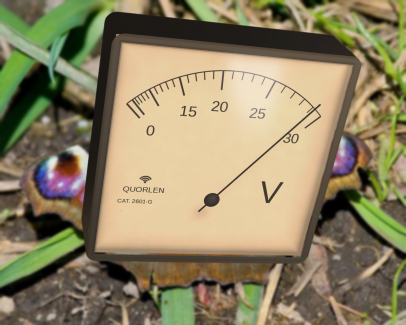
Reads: 29V
